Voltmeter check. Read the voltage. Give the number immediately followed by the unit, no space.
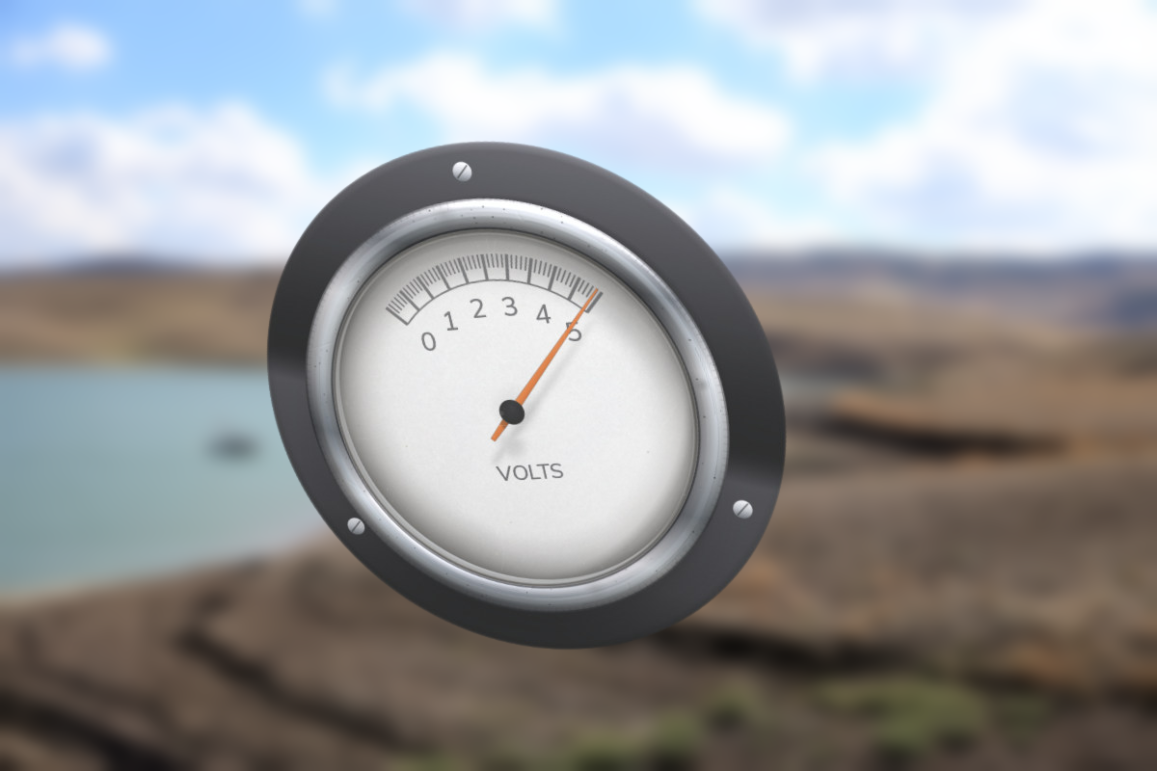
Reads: 4.9V
